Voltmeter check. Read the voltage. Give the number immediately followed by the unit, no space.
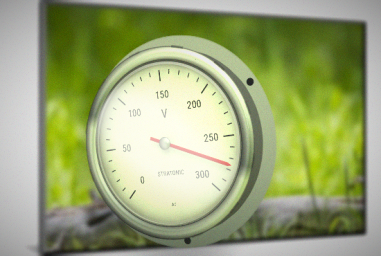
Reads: 275V
